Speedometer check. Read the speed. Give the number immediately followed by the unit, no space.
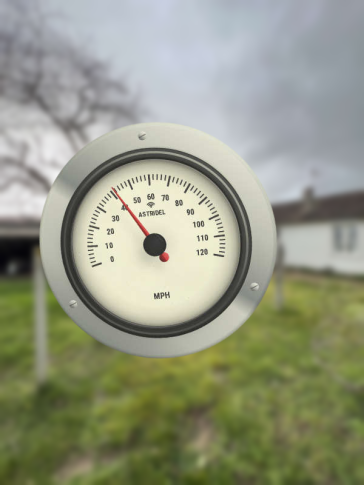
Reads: 42mph
